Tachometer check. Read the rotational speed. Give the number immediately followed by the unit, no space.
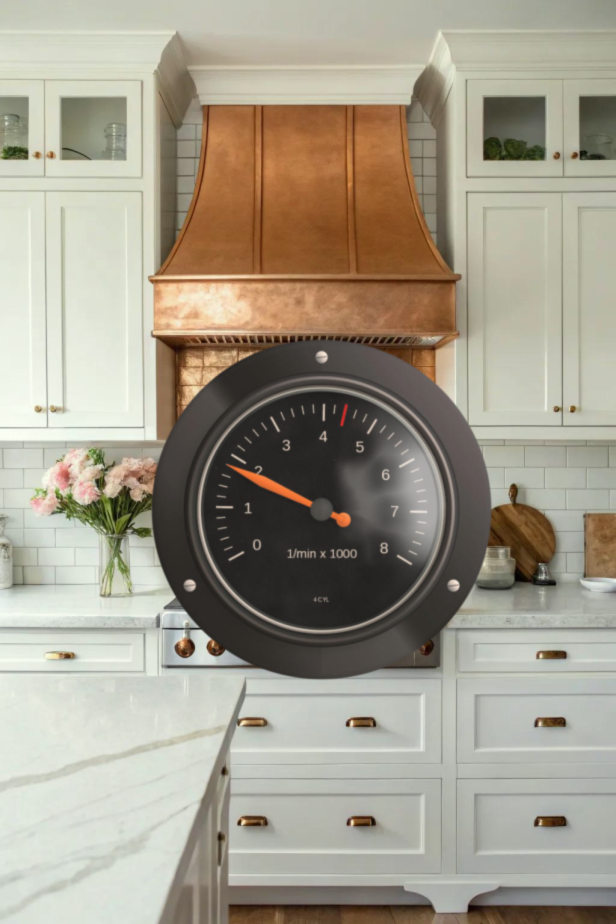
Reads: 1800rpm
